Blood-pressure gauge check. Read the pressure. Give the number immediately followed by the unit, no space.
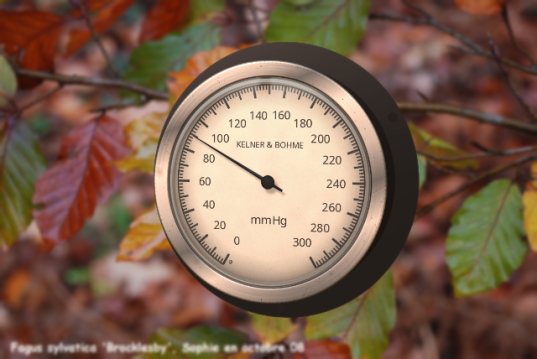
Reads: 90mmHg
